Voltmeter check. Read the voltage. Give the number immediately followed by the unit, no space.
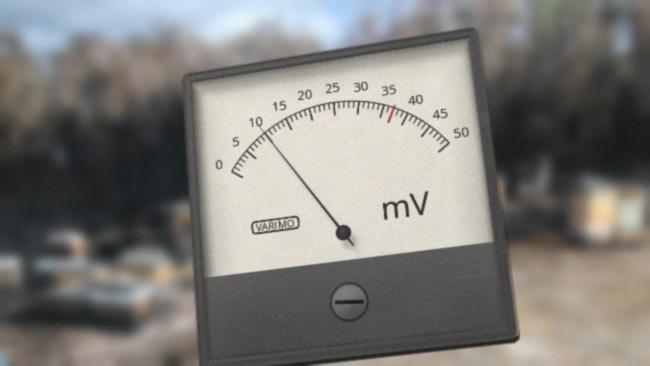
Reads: 10mV
